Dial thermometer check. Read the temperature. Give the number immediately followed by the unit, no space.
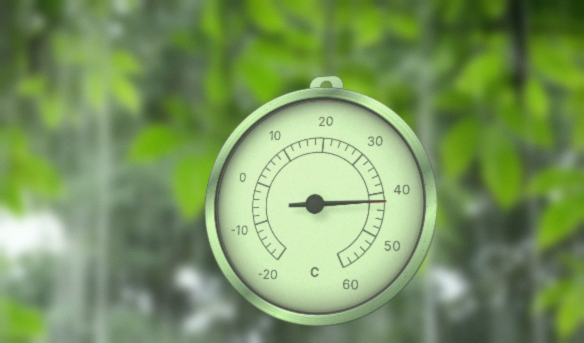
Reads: 42°C
